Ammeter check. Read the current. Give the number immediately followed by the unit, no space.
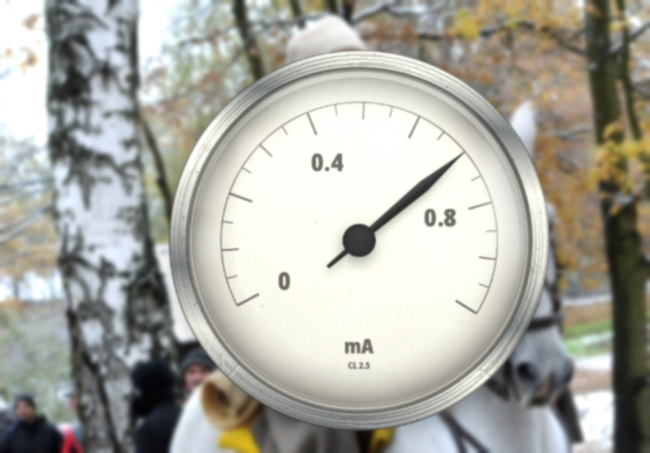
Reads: 0.7mA
